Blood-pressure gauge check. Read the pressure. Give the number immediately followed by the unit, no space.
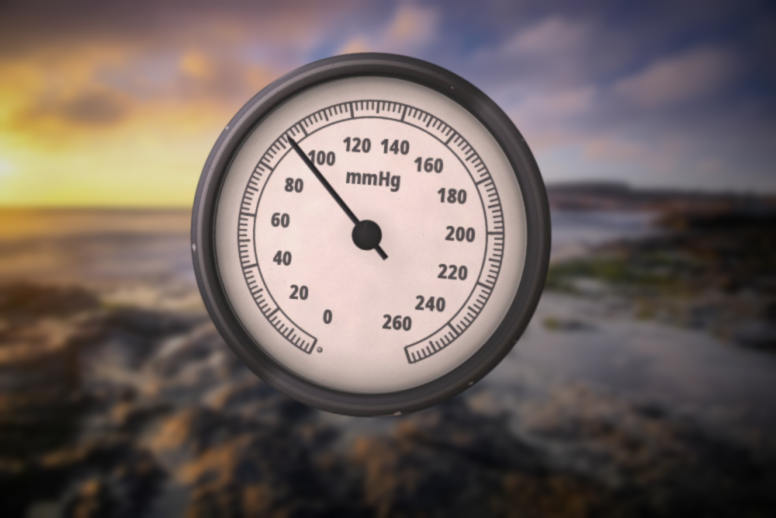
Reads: 94mmHg
